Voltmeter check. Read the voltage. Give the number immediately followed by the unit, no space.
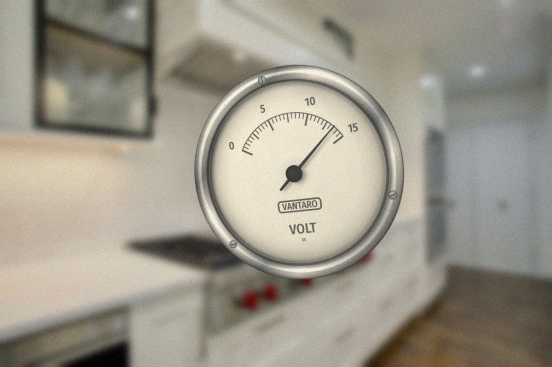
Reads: 13.5V
